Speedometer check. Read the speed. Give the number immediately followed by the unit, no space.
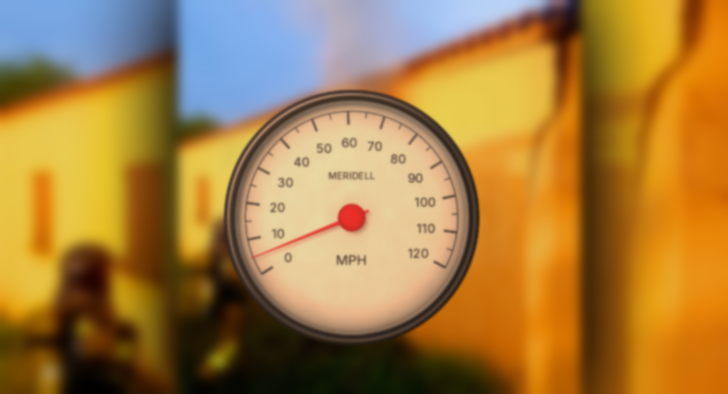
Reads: 5mph
